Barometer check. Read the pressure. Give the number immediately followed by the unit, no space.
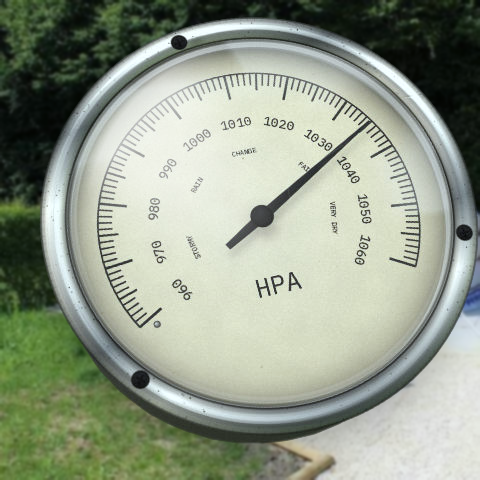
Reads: 1035hPa
